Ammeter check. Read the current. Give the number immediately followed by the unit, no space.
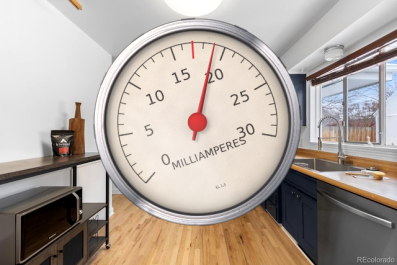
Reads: 19mA
